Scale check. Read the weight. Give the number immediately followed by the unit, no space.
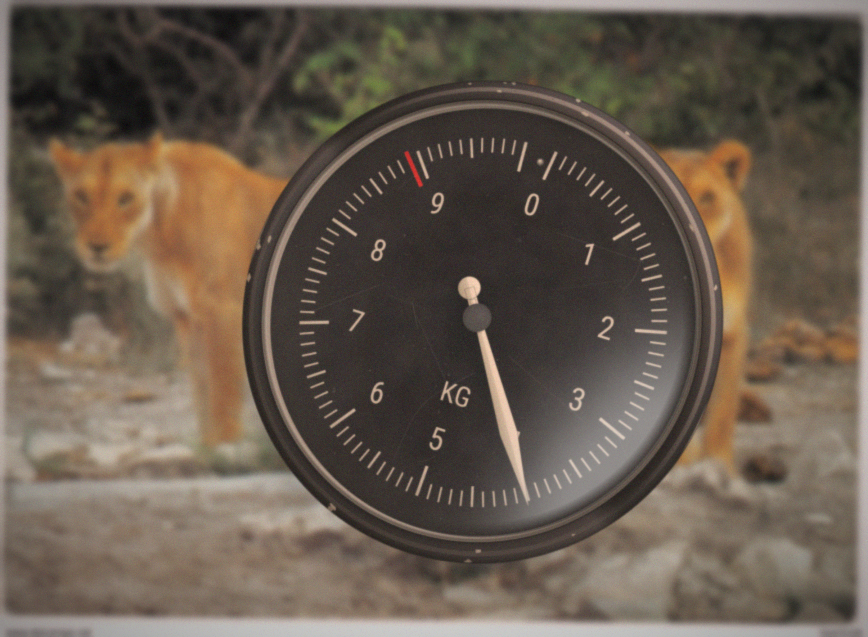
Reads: 4kg
